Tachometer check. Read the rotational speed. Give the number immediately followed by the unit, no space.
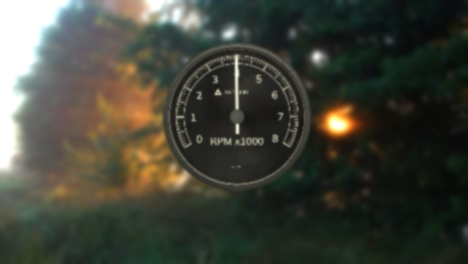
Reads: 4000rpm
